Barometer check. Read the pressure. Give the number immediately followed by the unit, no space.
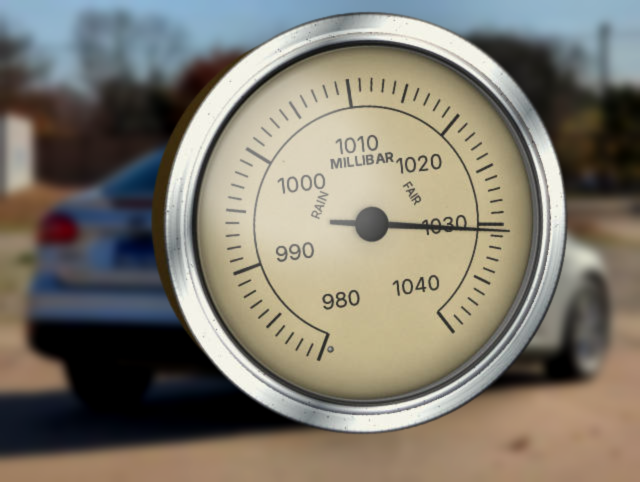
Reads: 1030.5mbar
